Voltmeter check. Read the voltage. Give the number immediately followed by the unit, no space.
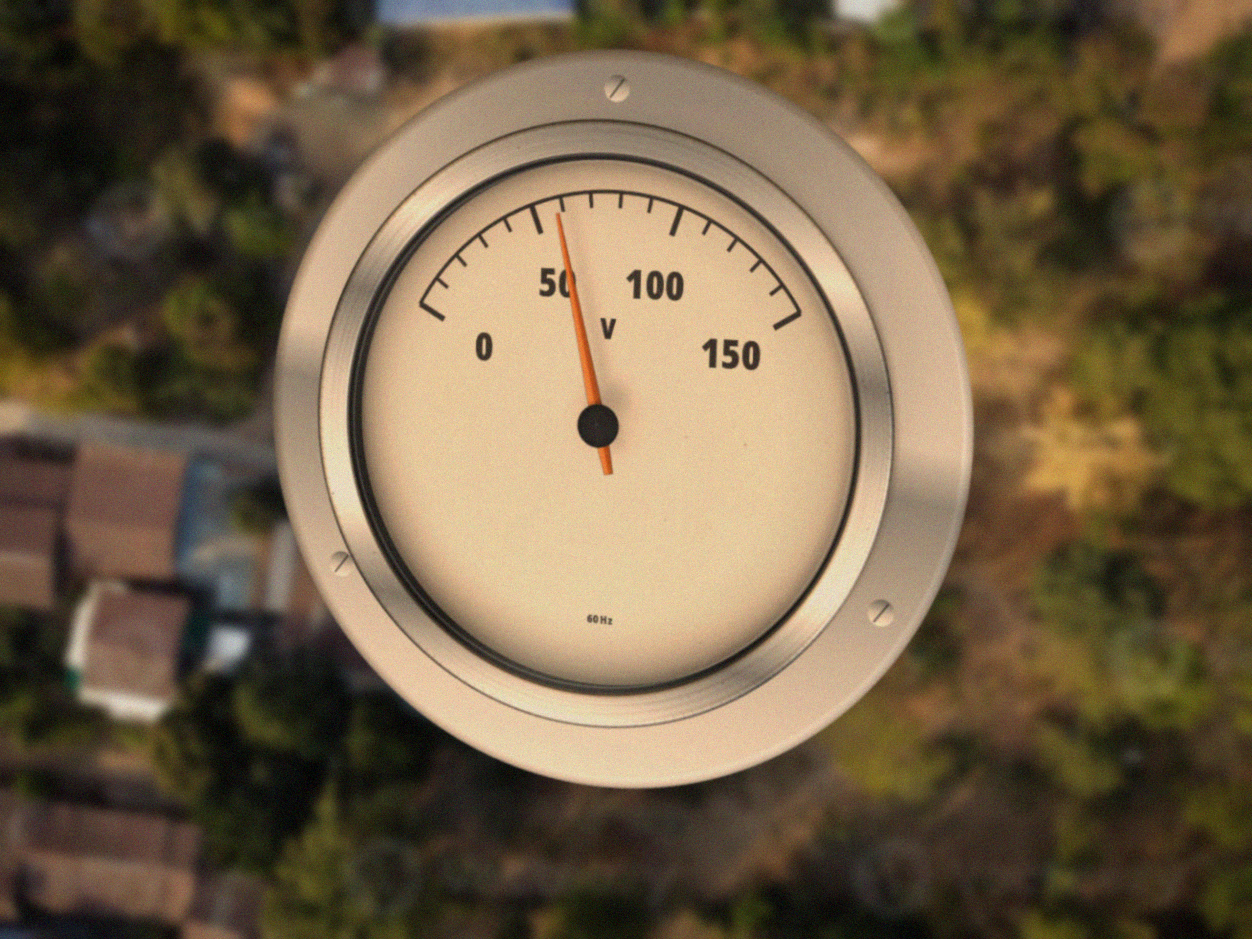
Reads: 60V
